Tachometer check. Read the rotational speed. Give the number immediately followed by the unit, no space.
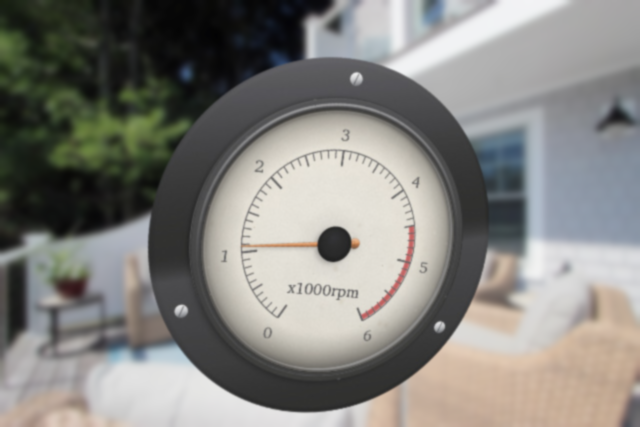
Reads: 1100rpm
